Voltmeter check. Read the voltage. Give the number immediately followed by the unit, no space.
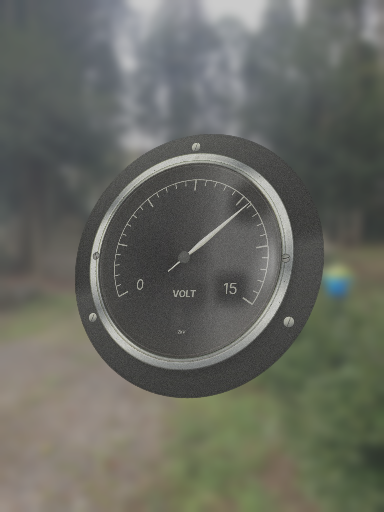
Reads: 10.5V
